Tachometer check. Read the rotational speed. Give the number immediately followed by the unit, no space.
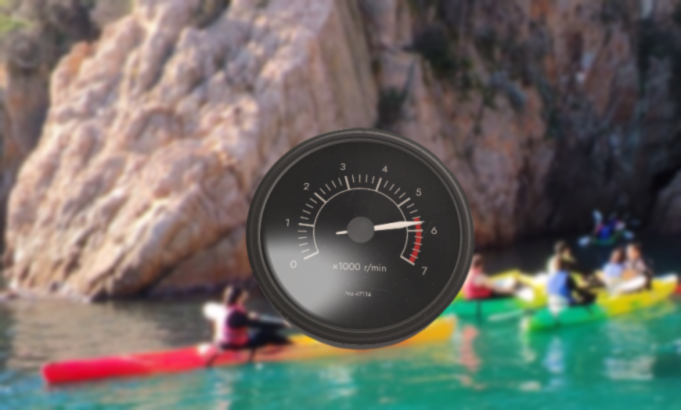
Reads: 5800rpm
